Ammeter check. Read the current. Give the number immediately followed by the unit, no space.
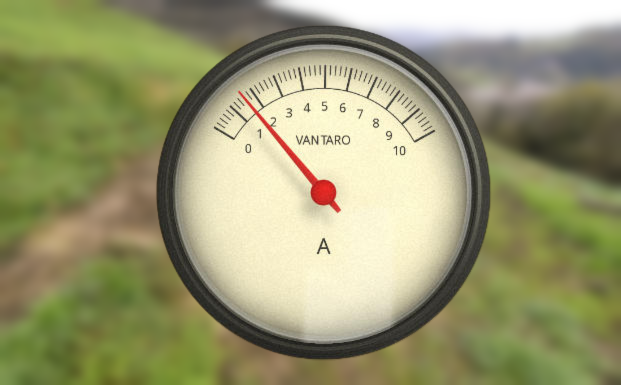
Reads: 1.6A
